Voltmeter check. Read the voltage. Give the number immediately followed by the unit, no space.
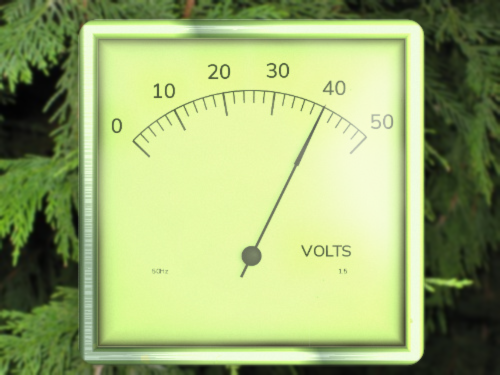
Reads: 40V
